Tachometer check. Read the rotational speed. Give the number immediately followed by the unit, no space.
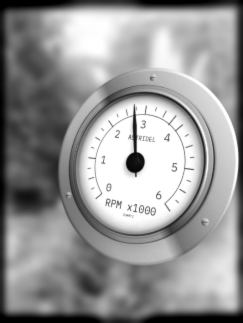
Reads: 2750rpm
